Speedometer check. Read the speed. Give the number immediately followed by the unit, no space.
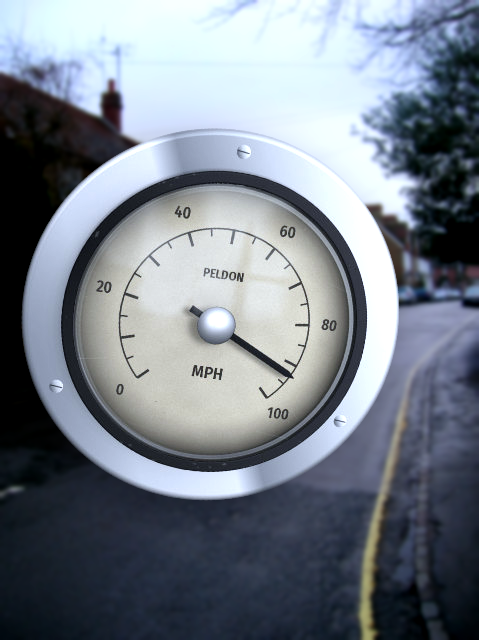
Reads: 92.5mph
